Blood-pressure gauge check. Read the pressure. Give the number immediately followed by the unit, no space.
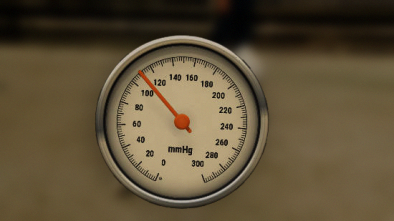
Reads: 110mmHg
